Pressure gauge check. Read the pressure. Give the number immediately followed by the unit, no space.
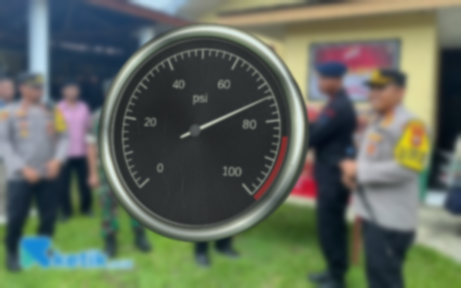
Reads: 74psi
